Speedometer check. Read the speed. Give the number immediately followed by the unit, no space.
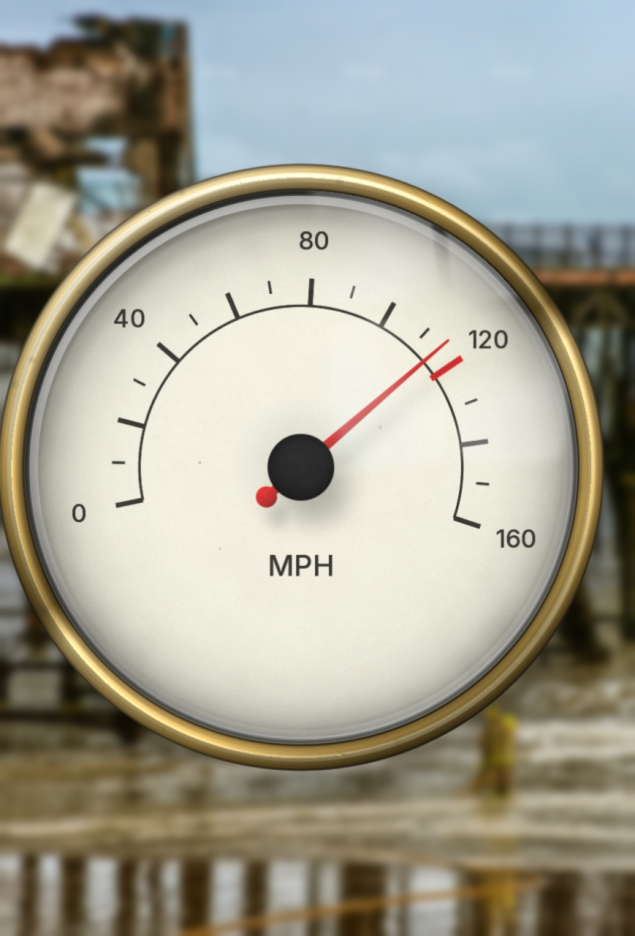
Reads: 115mph
